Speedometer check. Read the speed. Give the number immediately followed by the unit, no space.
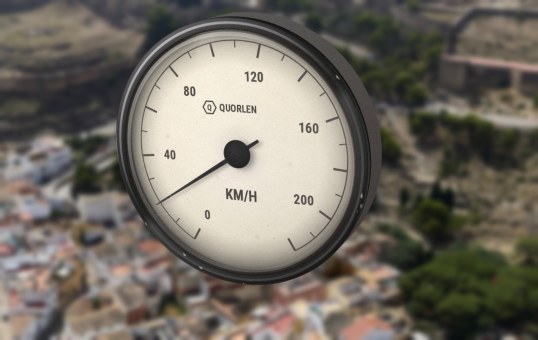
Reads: 20km/h
